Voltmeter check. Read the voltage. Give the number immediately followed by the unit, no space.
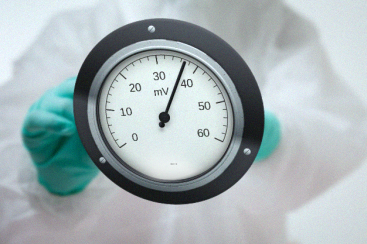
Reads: 37mV
